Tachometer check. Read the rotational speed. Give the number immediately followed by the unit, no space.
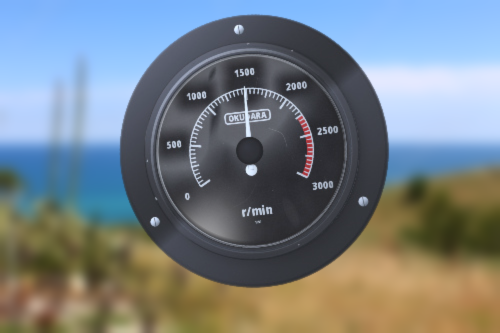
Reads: 1500rpm
